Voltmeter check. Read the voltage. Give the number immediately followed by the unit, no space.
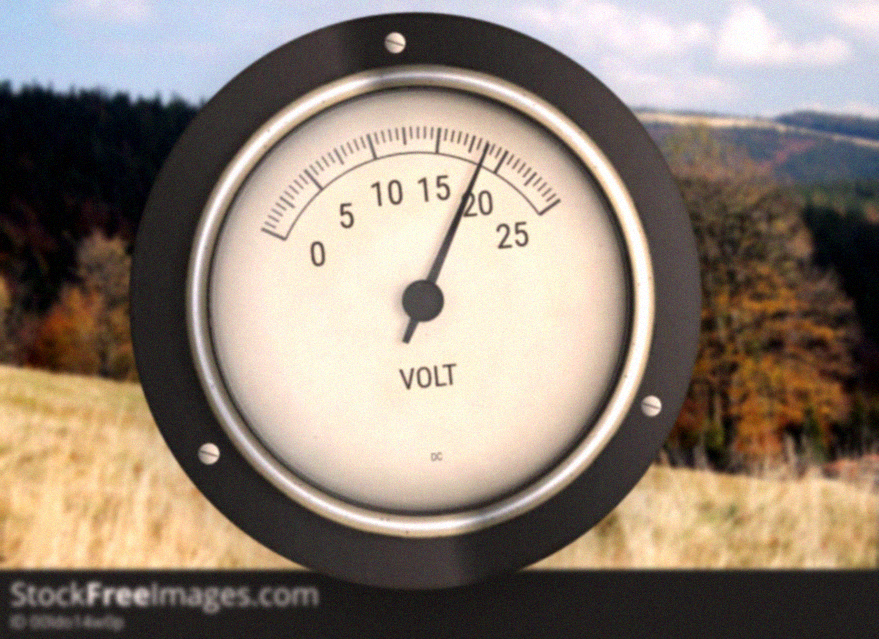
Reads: 18.5V
